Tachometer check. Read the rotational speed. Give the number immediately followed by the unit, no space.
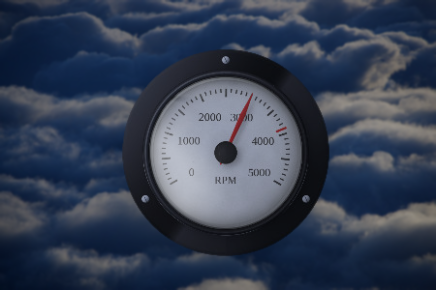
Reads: 3000rpm
